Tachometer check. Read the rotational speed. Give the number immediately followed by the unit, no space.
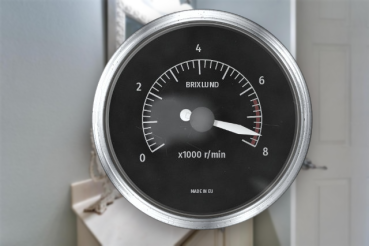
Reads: 7600rpm
